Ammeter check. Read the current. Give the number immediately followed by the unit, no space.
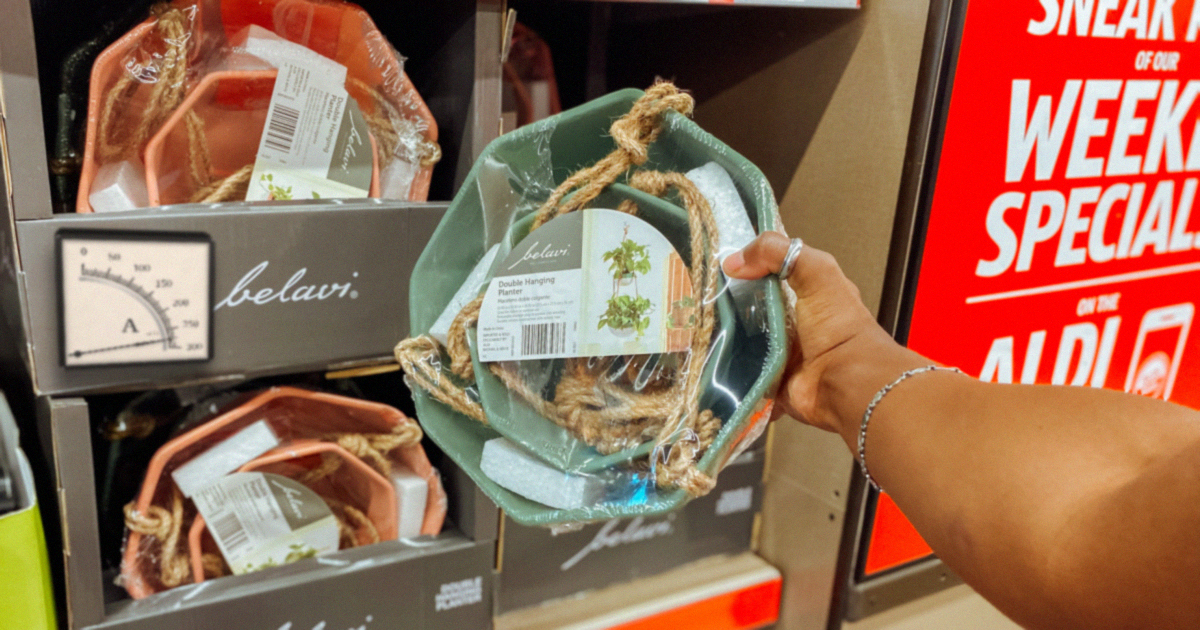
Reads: 275A
